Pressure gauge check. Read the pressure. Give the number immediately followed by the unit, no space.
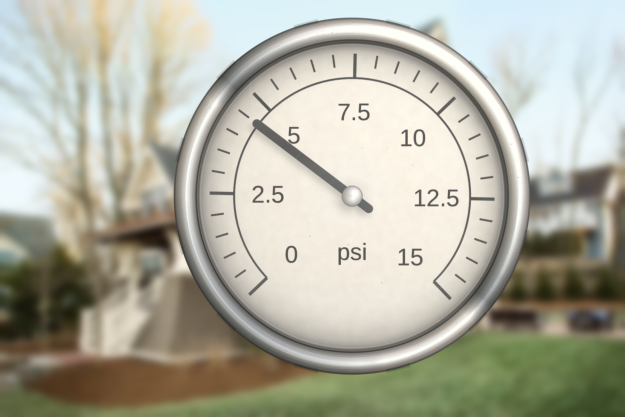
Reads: 4.5psi
